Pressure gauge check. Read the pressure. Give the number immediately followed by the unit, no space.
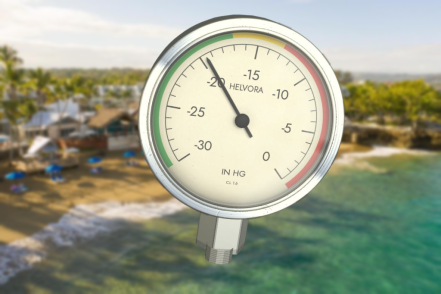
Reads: -19.5inHg
